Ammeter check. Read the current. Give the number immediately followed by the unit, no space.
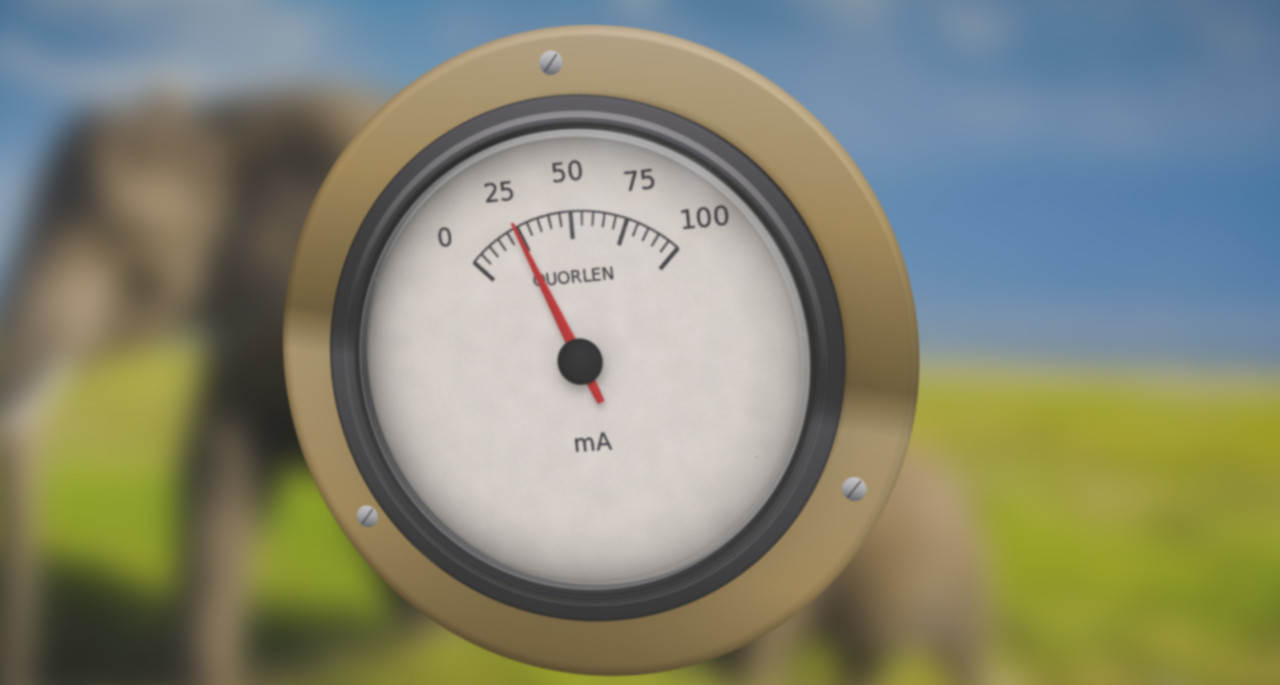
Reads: 25mA
